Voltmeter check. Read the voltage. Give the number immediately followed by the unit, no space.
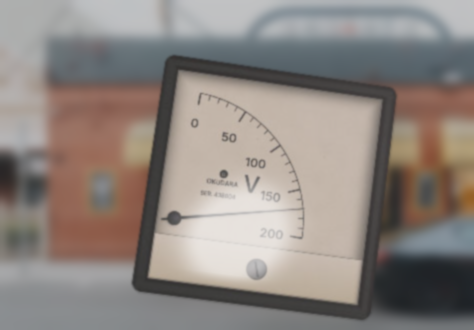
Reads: 170V
